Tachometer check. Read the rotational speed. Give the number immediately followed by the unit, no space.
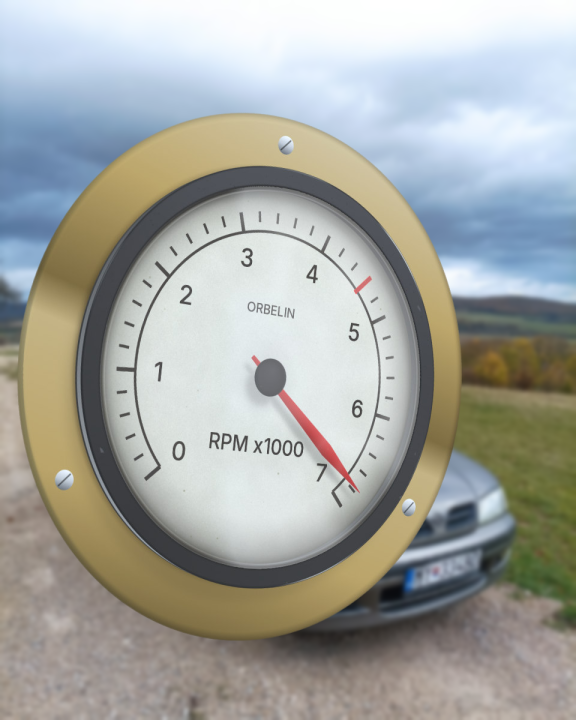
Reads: 6800rpm
